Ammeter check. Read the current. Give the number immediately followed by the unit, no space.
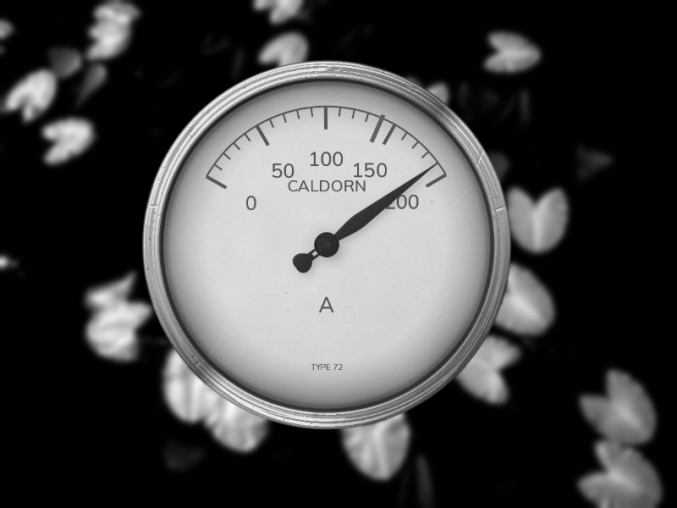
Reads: 190A
